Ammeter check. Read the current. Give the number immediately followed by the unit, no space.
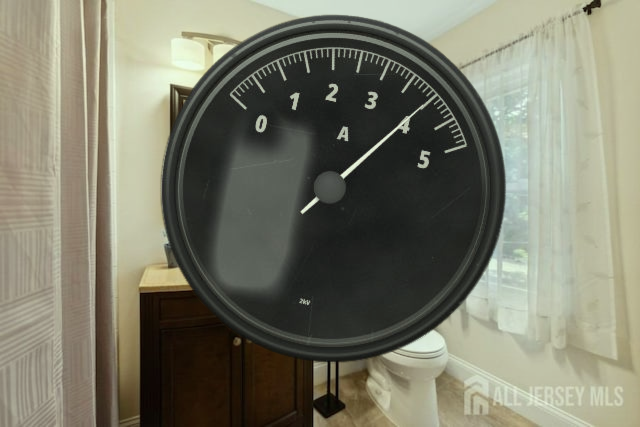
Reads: 4A
